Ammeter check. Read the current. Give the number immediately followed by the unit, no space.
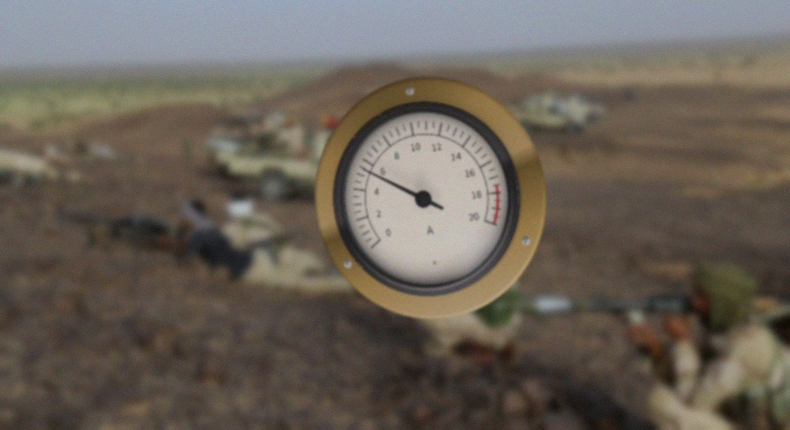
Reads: 5.5A
